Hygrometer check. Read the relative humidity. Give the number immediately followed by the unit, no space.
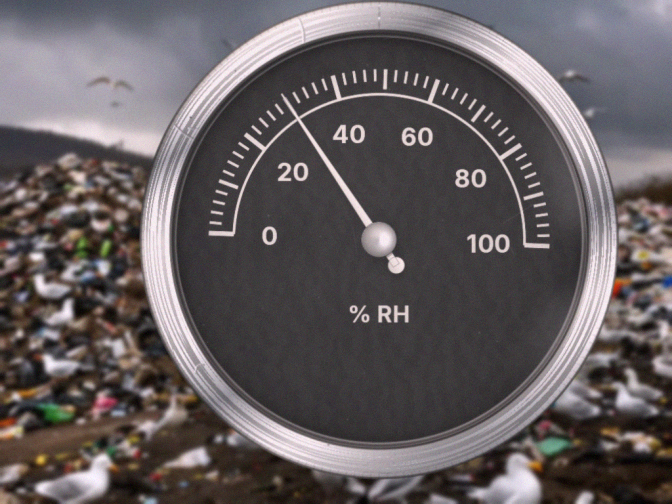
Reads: 30%
